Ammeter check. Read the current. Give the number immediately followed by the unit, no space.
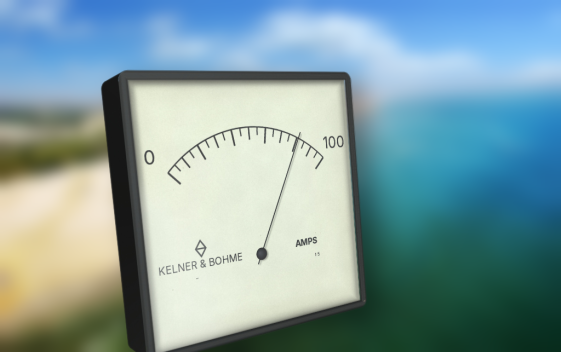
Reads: 80A
